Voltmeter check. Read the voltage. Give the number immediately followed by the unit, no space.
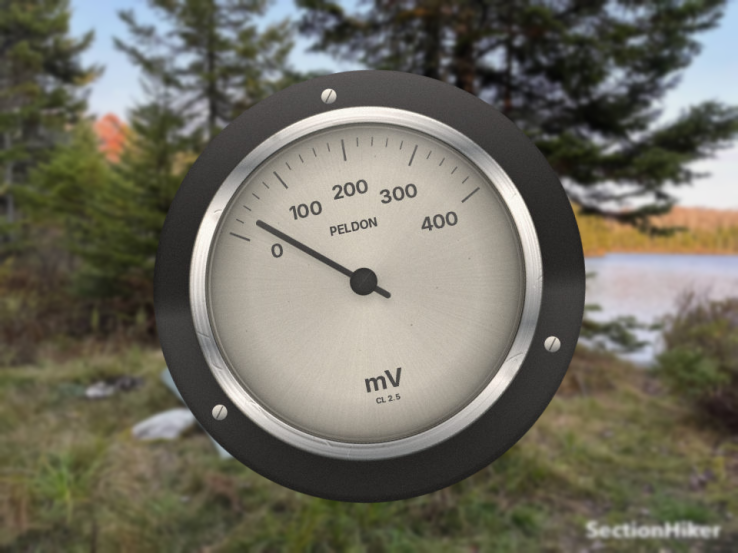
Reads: 30mV
